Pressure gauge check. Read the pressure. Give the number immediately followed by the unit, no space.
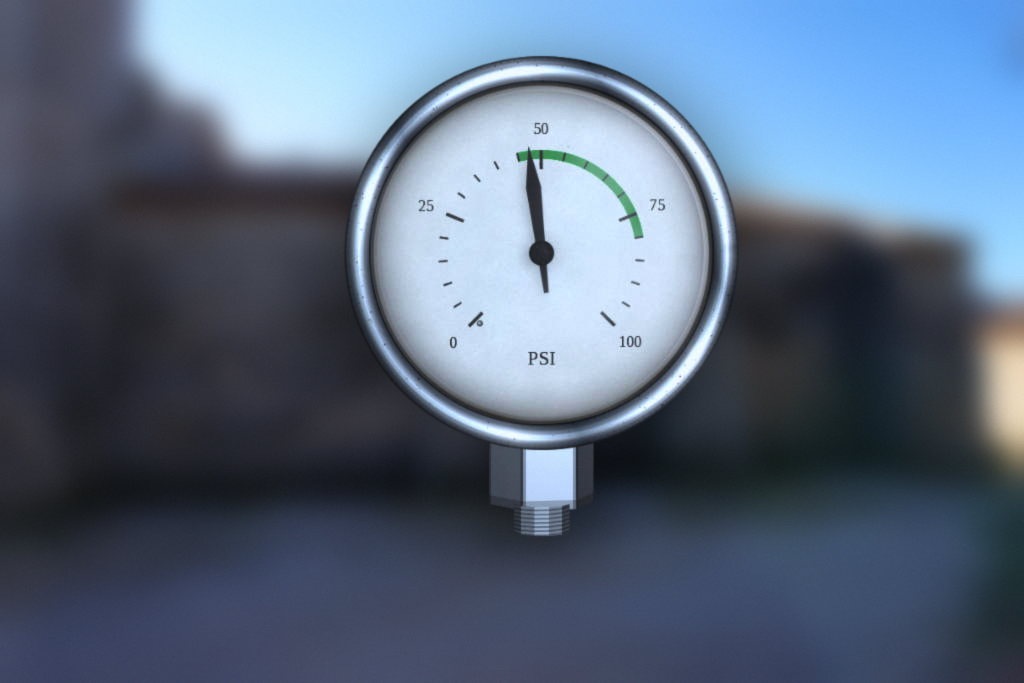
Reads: 47.5psi
